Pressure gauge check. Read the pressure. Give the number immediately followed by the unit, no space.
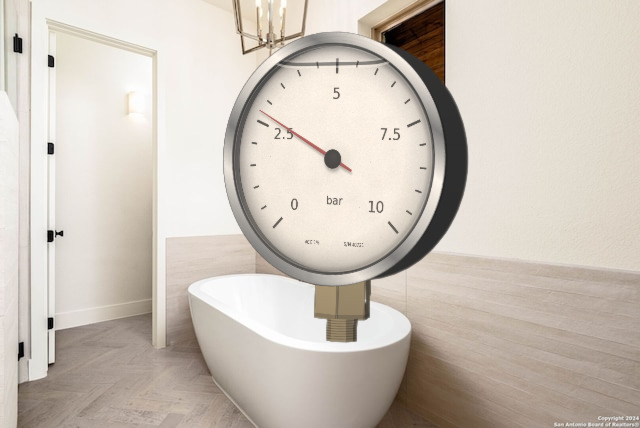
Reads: 2.75bar
